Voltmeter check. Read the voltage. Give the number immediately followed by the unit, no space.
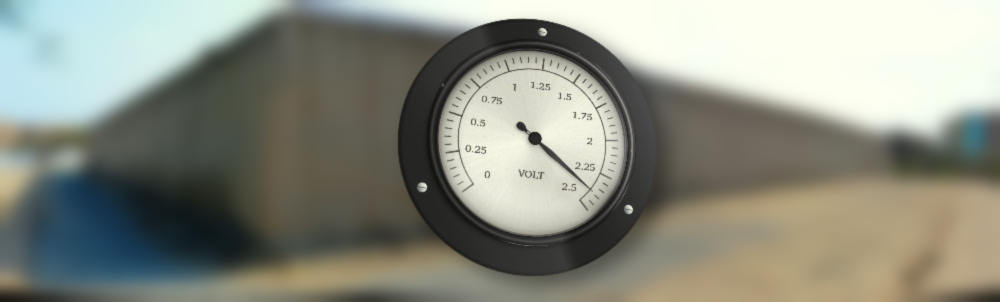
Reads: 2.4V
